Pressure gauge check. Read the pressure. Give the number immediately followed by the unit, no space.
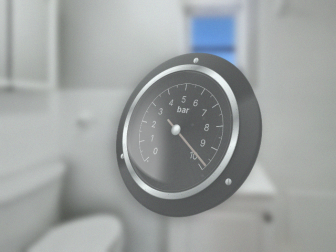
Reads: 9.75bar
